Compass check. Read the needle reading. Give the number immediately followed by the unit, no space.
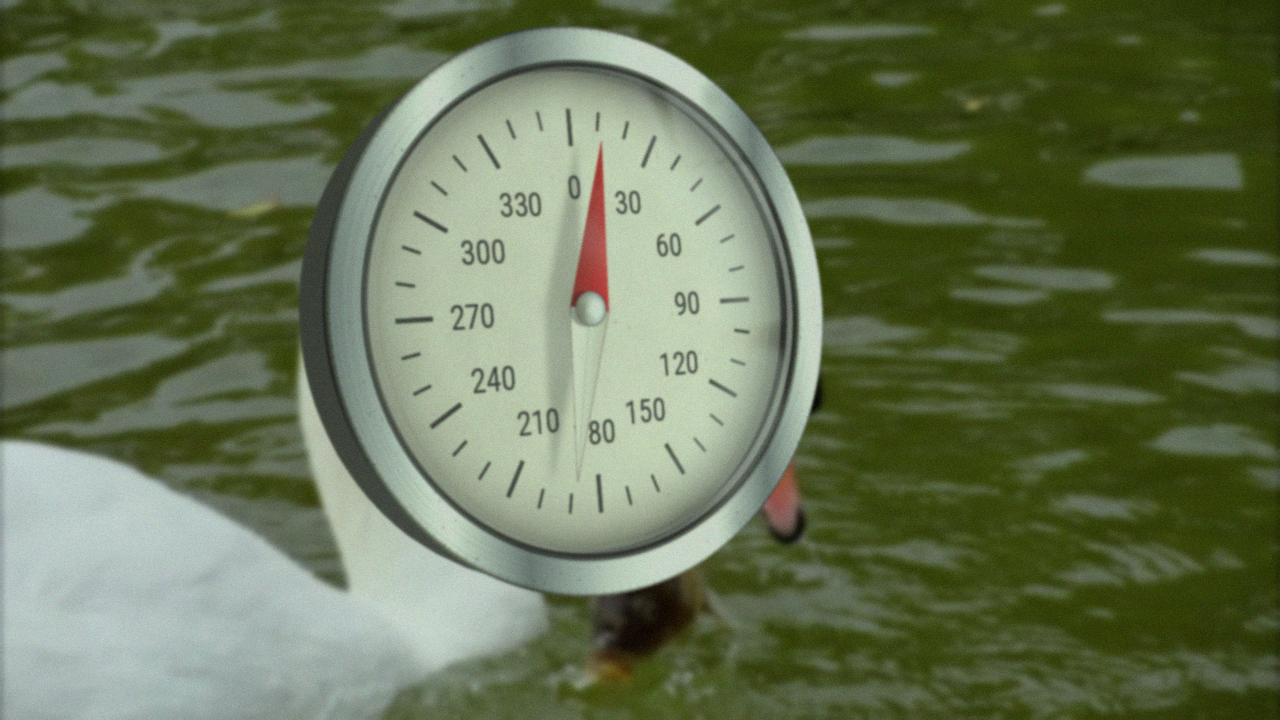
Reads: 10°
